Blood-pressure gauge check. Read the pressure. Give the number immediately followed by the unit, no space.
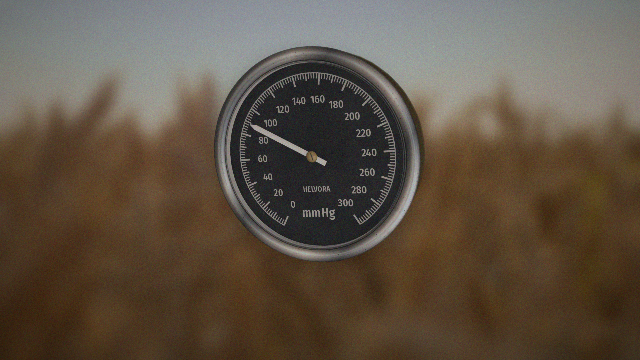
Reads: 90mmHg
